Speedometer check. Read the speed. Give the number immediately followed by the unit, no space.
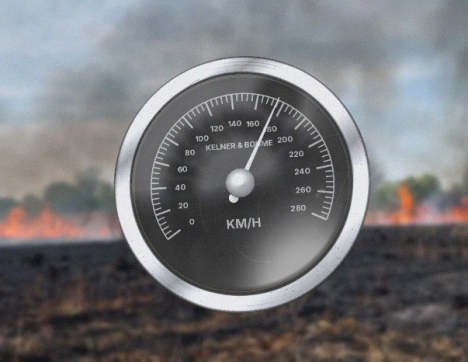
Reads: 176km/h
